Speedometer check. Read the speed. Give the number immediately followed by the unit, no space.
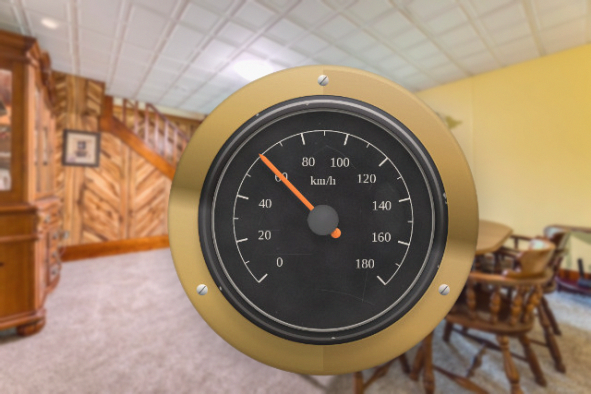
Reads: 60km/h
